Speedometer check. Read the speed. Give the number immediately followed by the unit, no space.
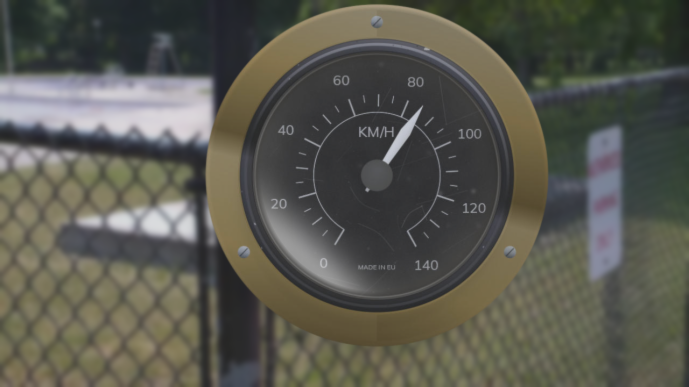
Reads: 85km/h
